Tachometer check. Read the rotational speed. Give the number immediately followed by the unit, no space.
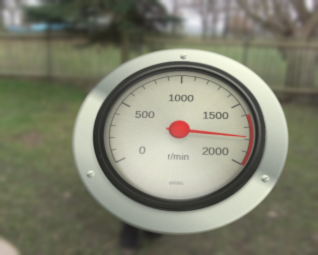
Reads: 1800rpm
